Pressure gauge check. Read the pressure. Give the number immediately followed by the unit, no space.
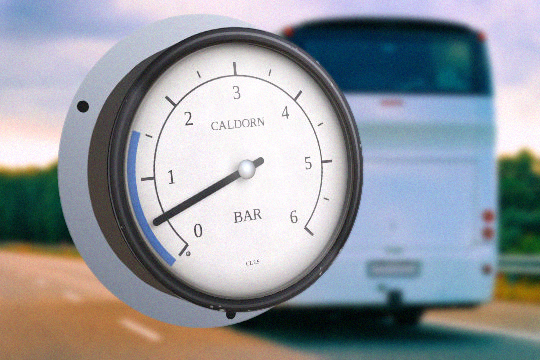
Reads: 0.5bar
